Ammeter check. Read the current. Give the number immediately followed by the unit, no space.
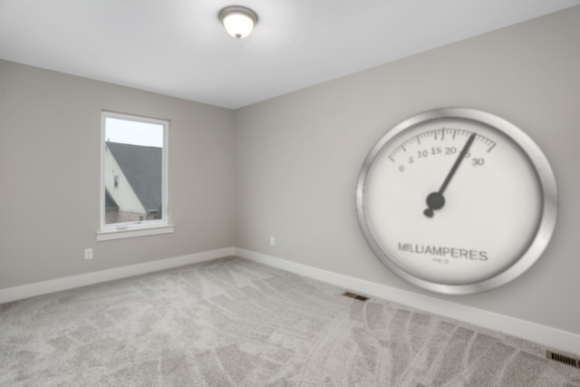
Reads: 25mA
